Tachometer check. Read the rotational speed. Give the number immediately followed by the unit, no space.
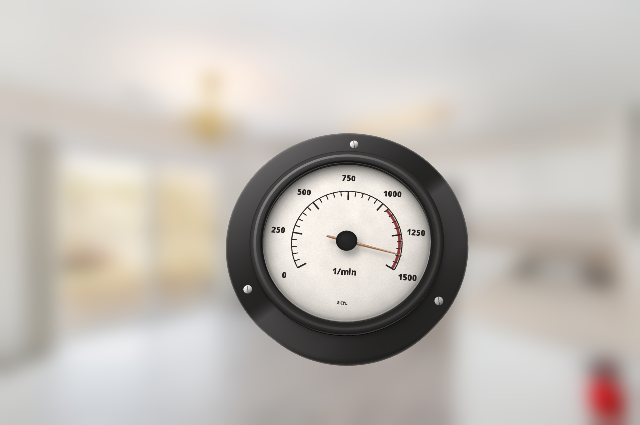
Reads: 1400rpm
